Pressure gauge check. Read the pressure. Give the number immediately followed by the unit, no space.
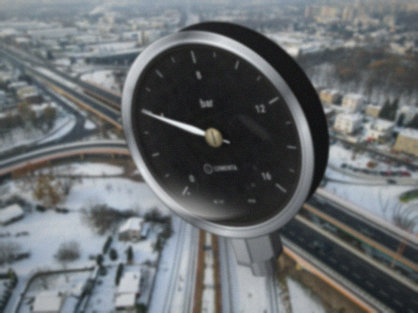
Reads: 4bar
